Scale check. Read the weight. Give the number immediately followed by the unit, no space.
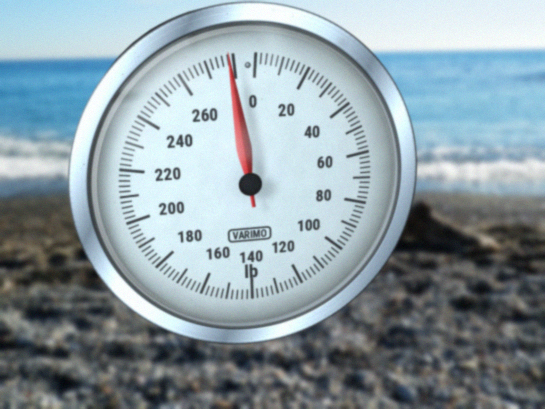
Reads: 278lb
